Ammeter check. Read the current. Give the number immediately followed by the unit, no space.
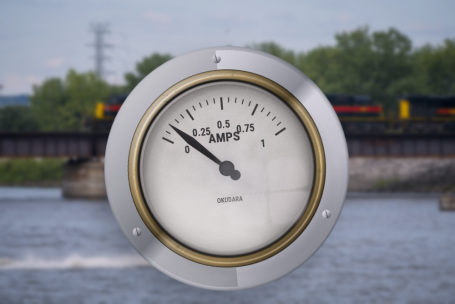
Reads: 0.1A
